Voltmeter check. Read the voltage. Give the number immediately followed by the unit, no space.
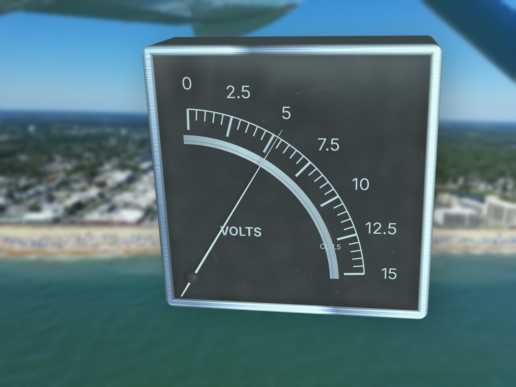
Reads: 5.25V
